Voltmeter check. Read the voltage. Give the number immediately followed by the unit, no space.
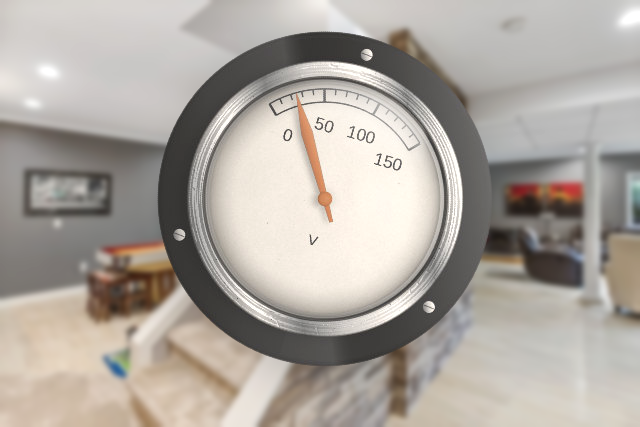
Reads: 25V
